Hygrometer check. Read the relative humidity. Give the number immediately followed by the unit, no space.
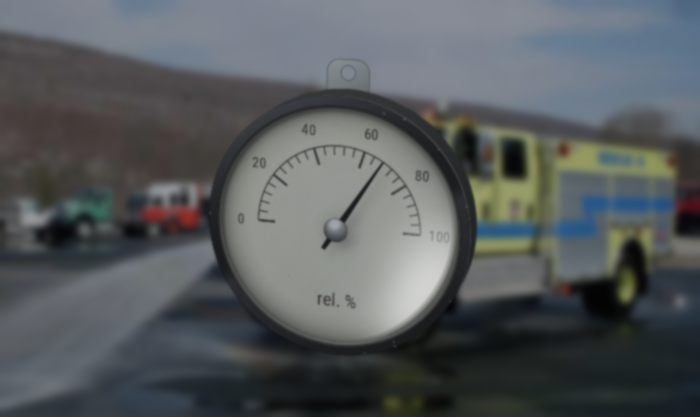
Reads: 68%
